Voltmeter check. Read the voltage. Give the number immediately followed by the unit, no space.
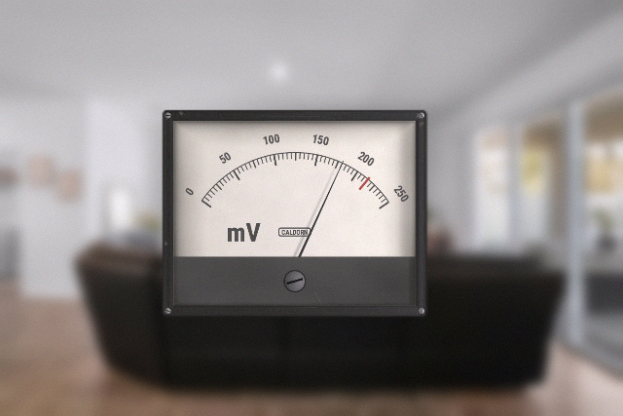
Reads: 180mV
